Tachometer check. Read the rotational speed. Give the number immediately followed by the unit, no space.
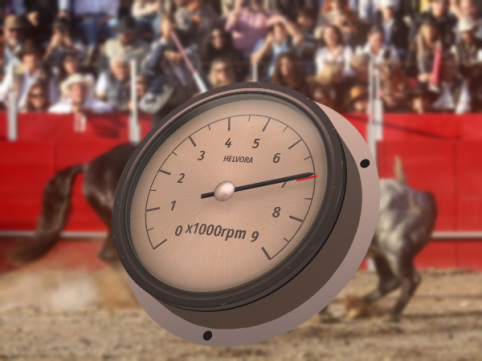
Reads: 7000rpm
